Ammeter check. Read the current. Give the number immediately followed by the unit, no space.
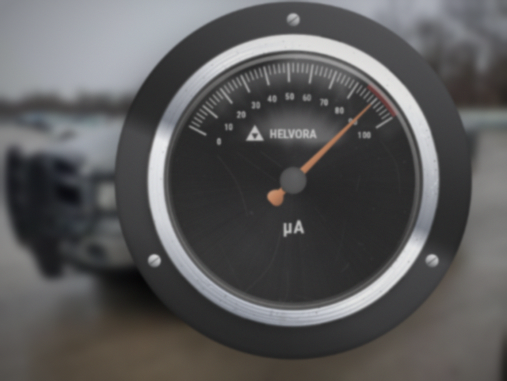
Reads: 90µA
